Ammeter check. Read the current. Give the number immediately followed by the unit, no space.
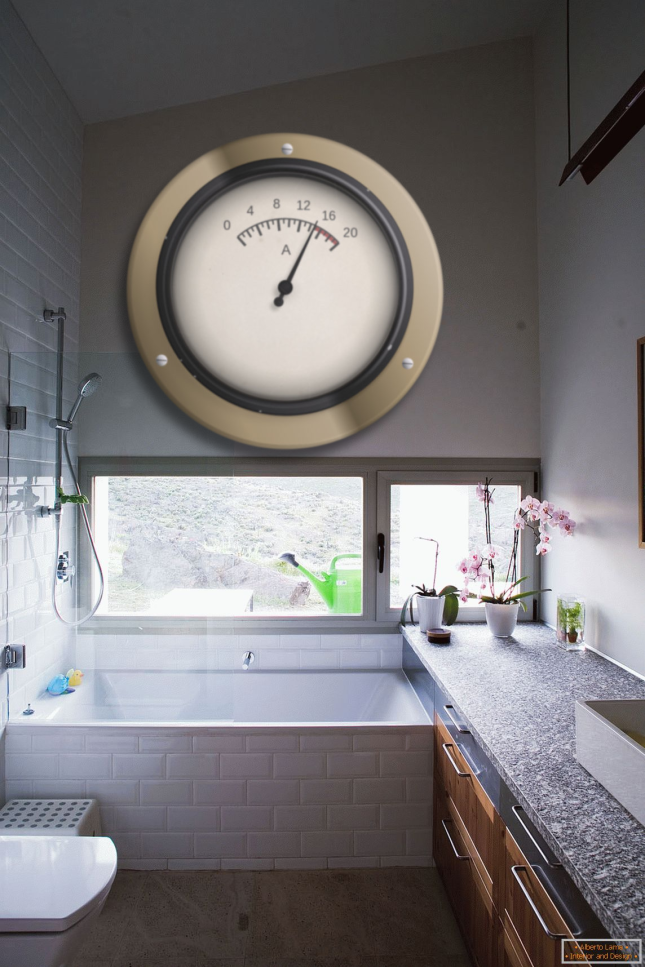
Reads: 15A
